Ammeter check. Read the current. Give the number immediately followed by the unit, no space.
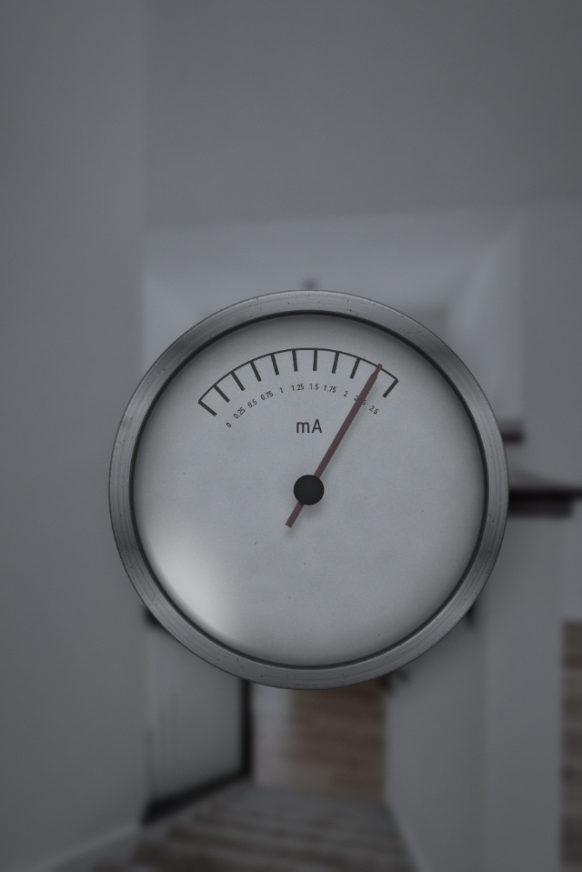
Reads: 2.25mA
